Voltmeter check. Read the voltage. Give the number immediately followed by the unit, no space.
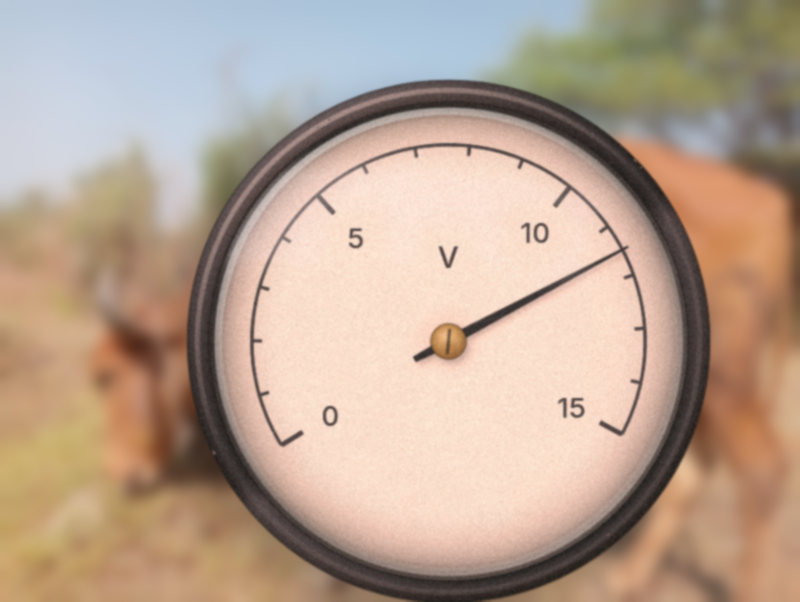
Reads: 11.5V
